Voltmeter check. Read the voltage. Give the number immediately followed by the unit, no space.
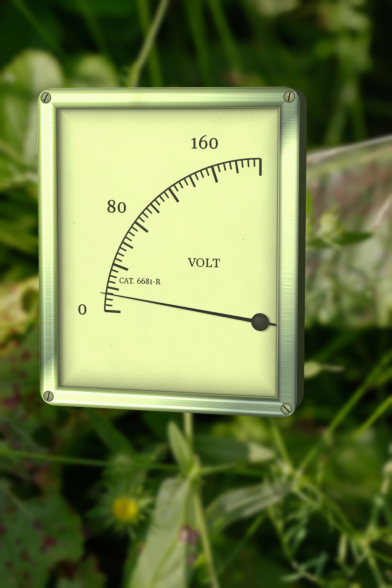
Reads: 15V
